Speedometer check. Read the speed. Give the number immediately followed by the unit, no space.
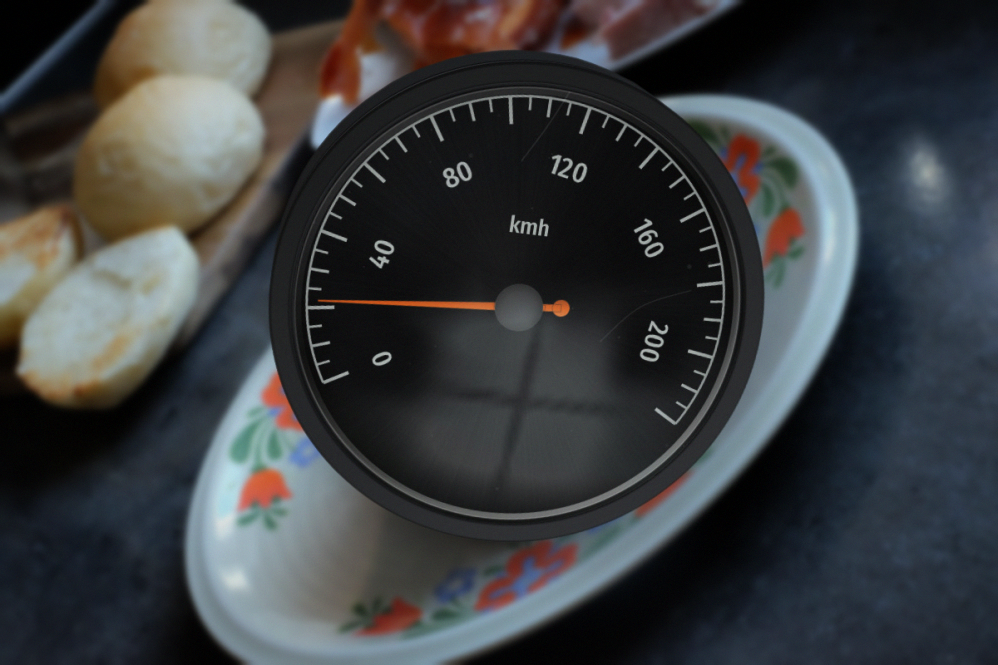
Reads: 22.5km/h
